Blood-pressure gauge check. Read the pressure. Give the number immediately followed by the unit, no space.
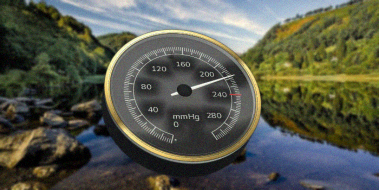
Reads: 220mmHg
